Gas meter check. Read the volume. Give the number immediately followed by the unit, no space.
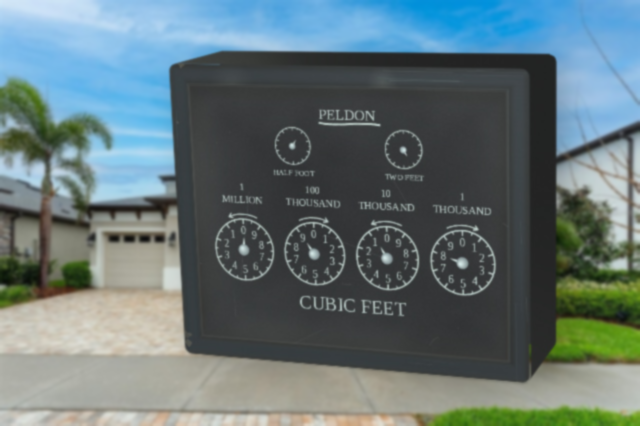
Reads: 990800ft³
